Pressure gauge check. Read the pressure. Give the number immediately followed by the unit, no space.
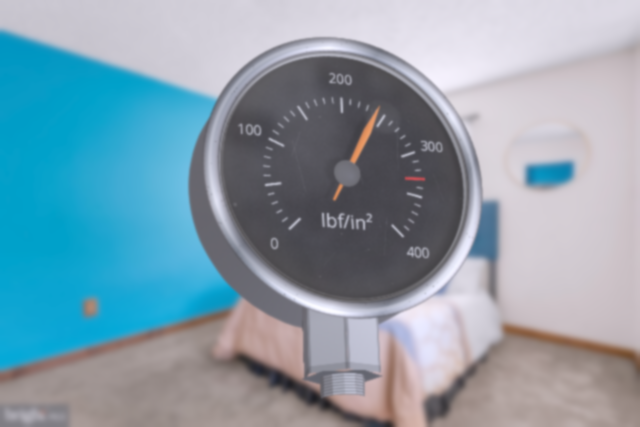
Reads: 240psi
